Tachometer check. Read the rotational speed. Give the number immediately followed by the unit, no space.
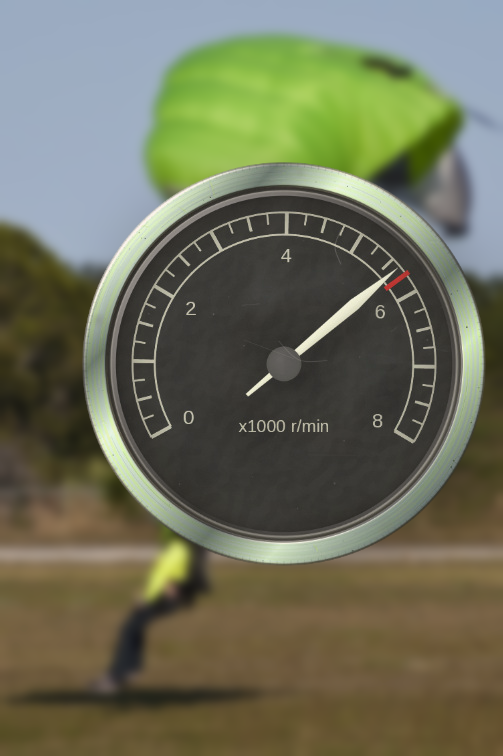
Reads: 5625rpm
